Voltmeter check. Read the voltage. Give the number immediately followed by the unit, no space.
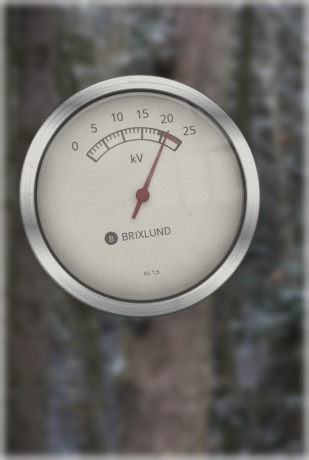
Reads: 21kV
